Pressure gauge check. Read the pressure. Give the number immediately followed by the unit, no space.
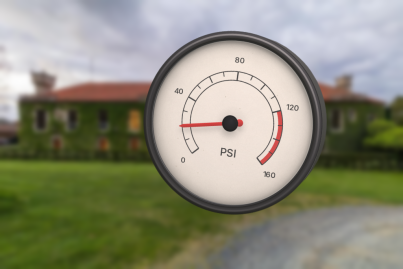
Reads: 20psi
